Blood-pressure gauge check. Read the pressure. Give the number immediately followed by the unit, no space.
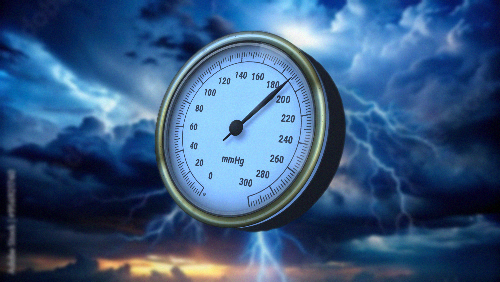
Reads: 190mmHg
